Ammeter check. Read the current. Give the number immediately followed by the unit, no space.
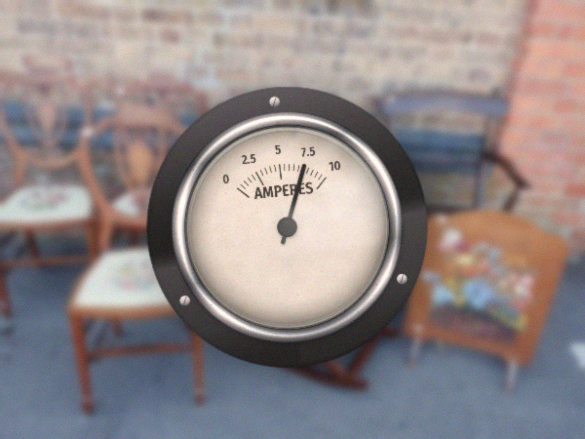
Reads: 7.5A
